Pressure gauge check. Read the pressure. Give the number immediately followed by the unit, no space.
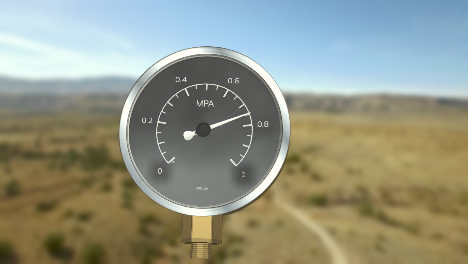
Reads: 0.75MPa
